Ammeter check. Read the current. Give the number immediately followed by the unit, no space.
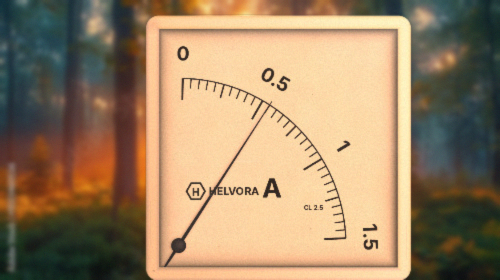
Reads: 0.55A
